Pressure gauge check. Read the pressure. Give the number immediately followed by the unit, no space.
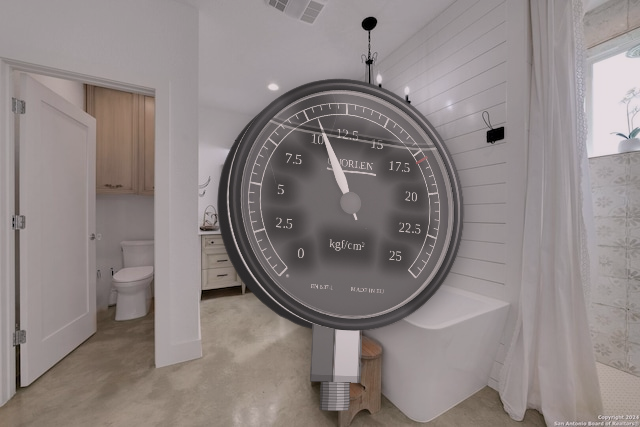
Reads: 10.5kg/cm²
